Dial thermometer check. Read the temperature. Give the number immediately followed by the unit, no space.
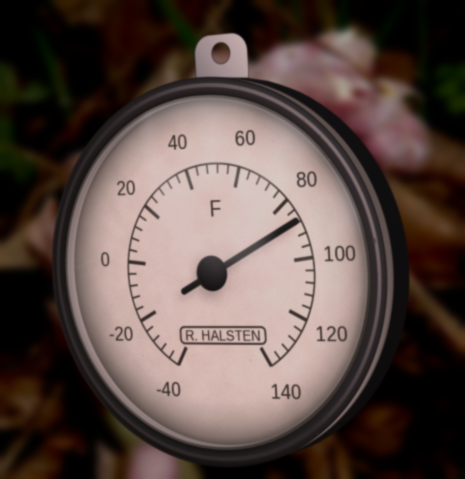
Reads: 88°F
